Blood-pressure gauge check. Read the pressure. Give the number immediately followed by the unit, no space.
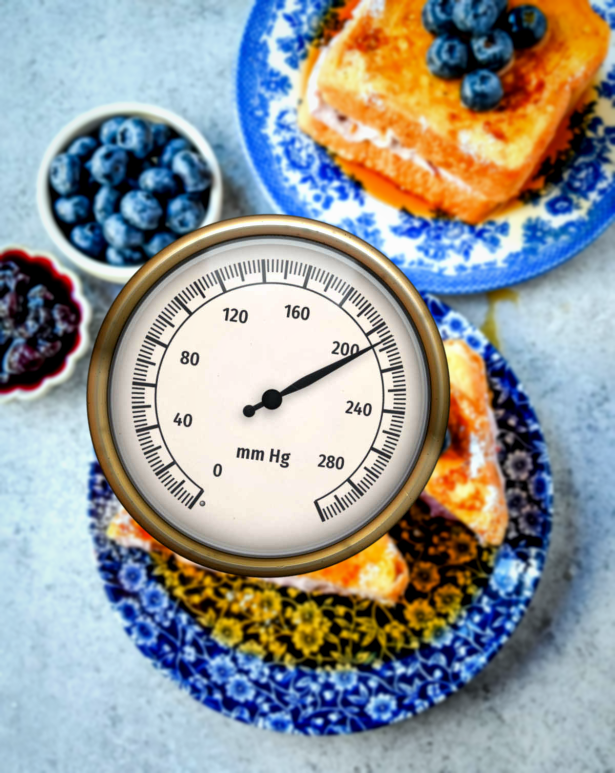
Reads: 206mmHg
